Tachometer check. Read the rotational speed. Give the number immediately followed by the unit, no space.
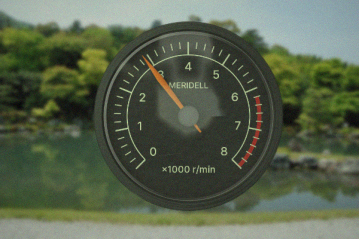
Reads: 2900rpm
